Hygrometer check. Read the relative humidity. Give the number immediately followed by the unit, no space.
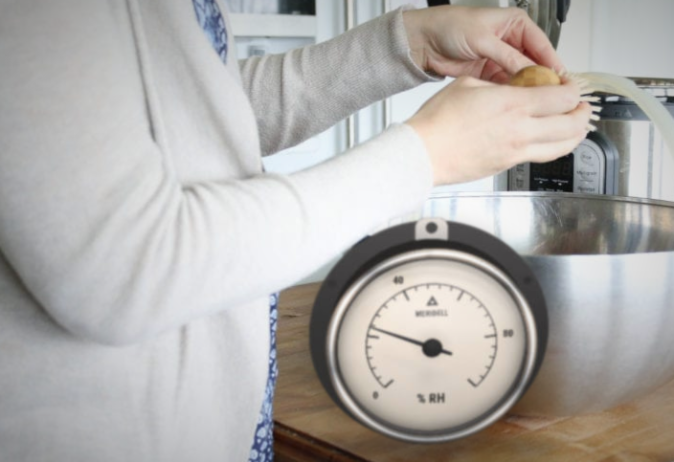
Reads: 24%
